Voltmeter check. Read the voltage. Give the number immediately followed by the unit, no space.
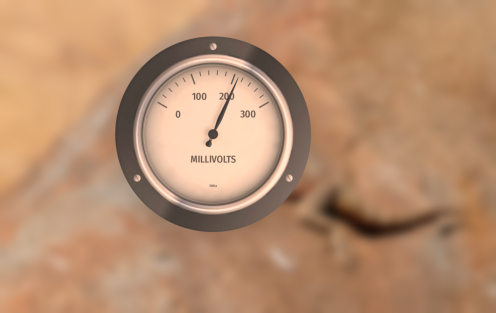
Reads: 210mV
